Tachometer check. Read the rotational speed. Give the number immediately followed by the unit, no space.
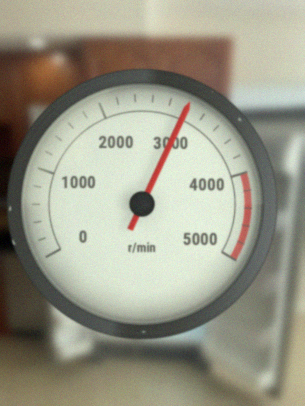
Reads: 3000rpm
